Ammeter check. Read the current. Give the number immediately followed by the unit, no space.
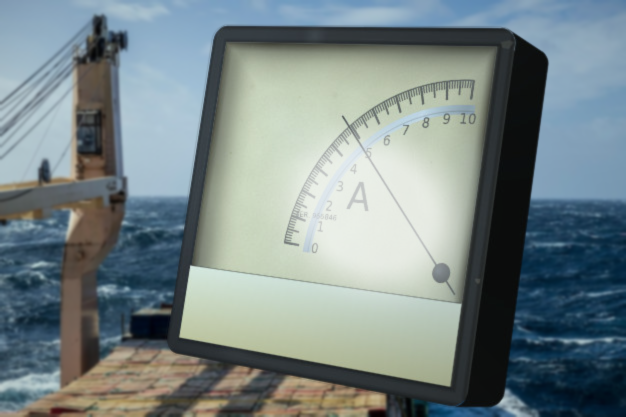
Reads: 5A
